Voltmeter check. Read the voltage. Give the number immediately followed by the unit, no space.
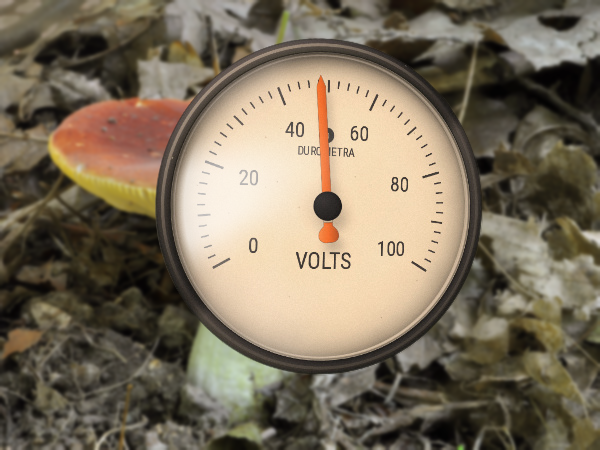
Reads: 48V
